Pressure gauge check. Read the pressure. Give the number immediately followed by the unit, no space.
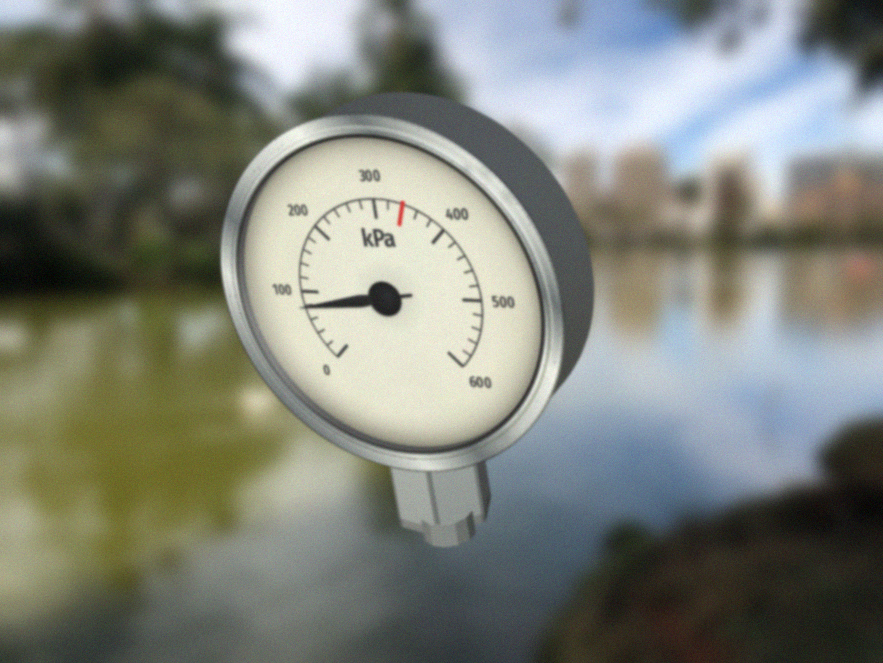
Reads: 80kPa
